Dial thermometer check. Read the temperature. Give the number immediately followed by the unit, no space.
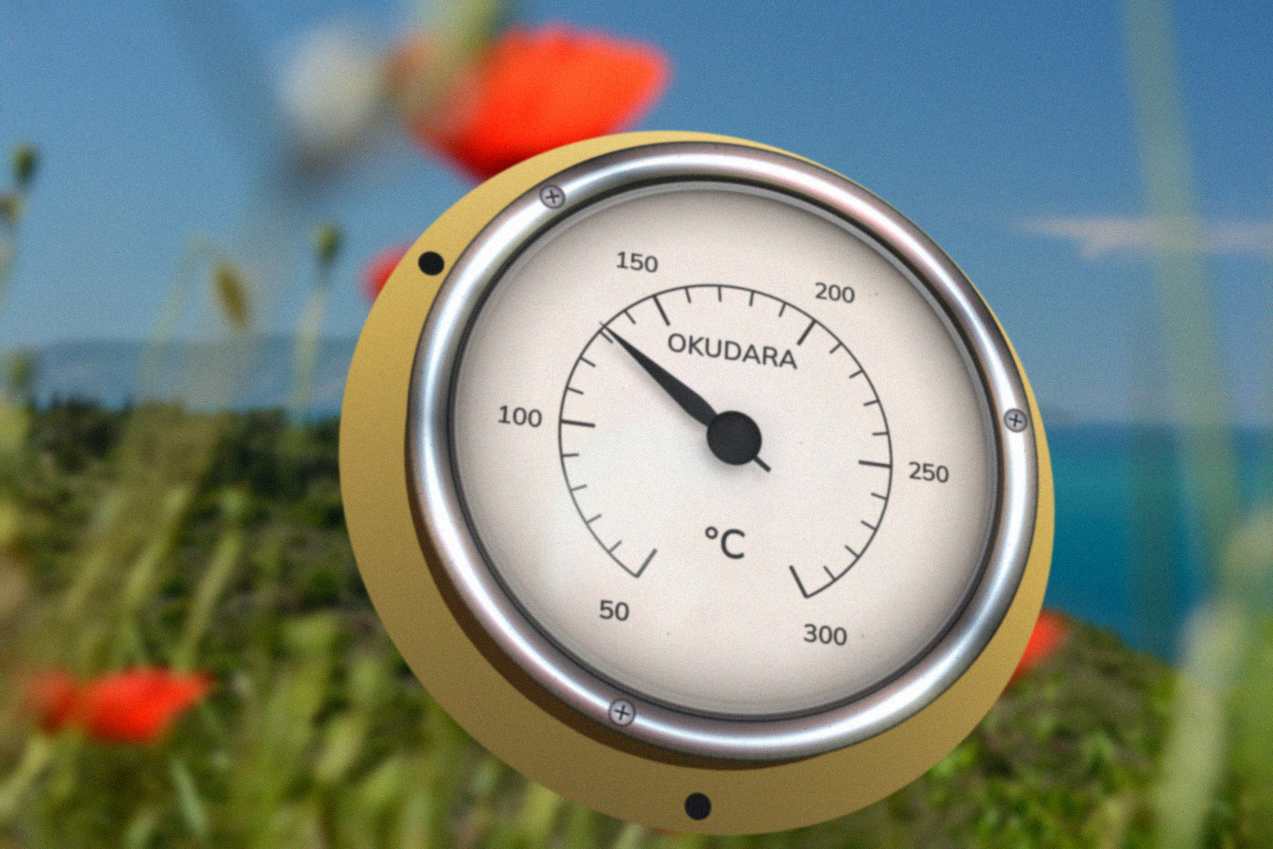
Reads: 130°C
